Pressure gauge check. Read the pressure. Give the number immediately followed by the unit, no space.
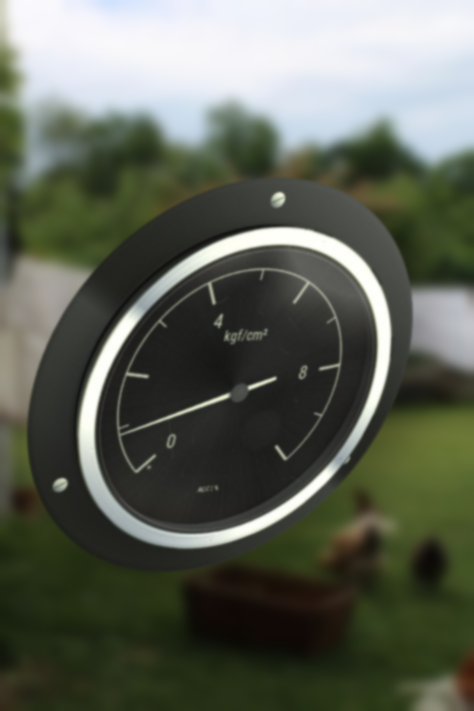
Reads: 1kg/cm²
